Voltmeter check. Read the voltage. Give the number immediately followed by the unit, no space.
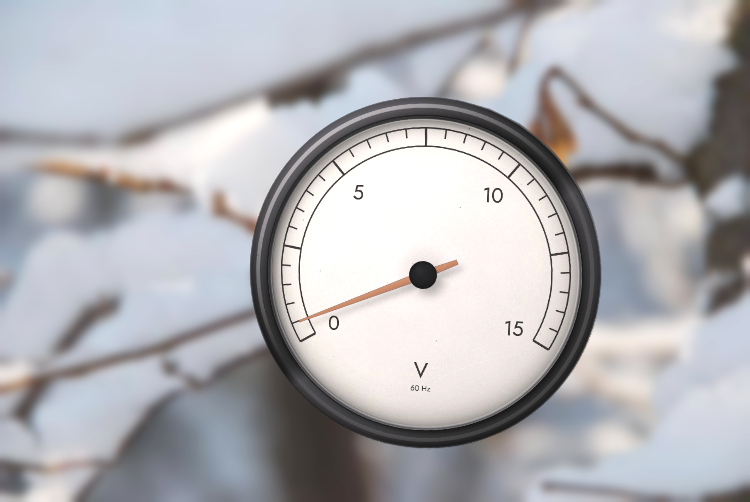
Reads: 0.5V
